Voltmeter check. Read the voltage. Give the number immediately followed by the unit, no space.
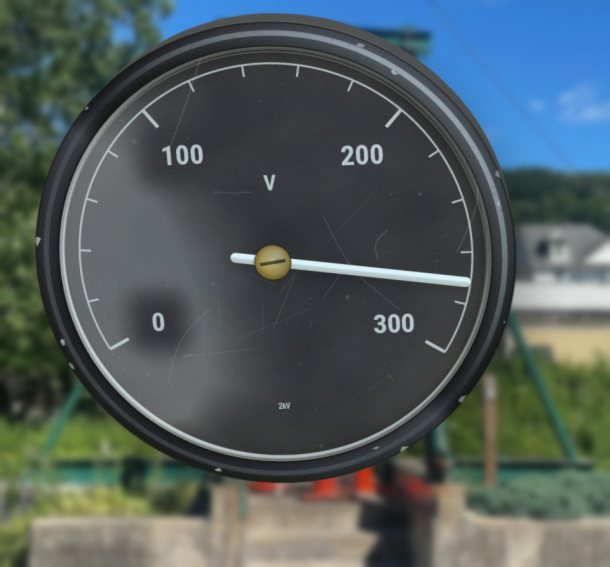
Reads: 270V
